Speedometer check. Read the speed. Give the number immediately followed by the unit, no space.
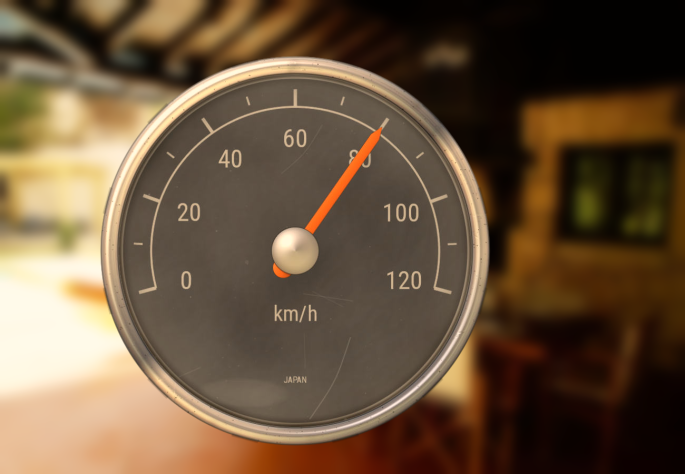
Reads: 80km/h
